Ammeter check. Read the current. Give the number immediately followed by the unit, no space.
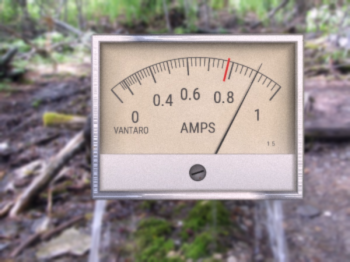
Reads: 0.9A
